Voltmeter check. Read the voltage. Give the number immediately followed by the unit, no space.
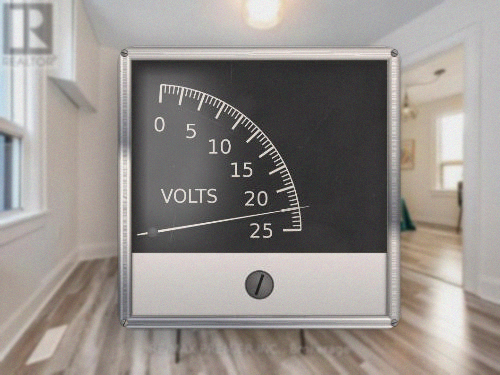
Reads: 22.5V
